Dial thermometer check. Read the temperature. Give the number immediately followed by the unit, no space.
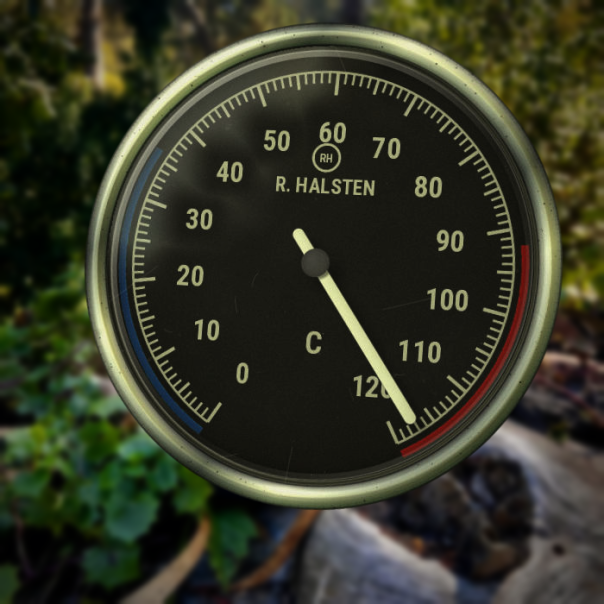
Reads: 117°C
